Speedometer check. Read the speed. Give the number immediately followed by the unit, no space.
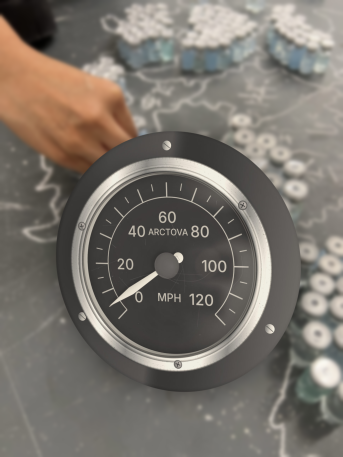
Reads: 5mph
